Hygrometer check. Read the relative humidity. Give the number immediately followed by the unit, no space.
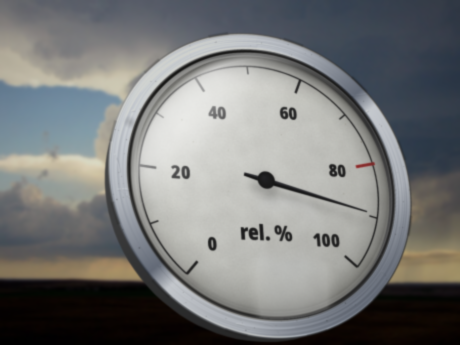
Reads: 90%
